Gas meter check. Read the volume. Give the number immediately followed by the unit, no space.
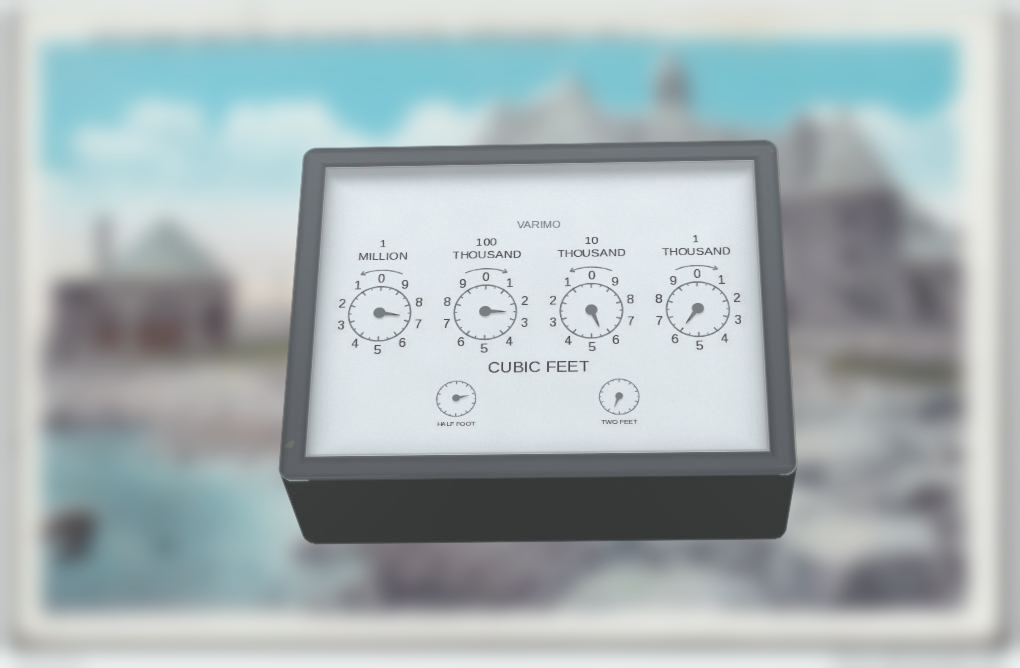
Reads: 725600ft³
